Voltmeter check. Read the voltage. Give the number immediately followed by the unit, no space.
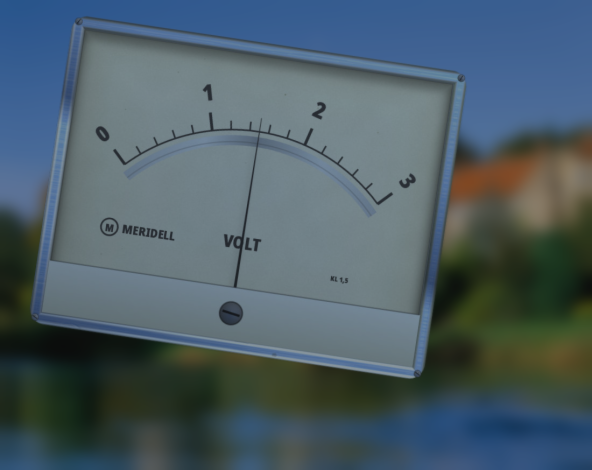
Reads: 1.5V
